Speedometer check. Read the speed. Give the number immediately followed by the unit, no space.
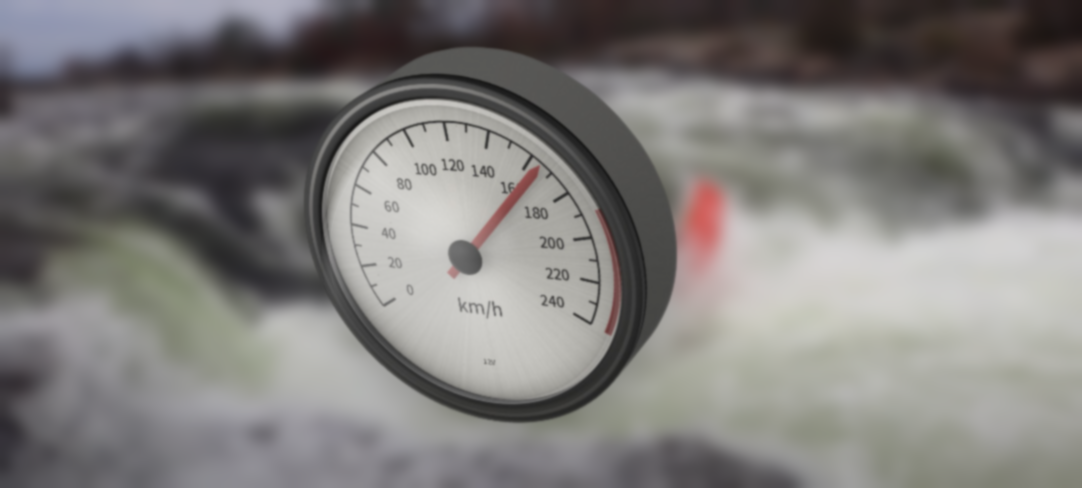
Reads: 165km/h
